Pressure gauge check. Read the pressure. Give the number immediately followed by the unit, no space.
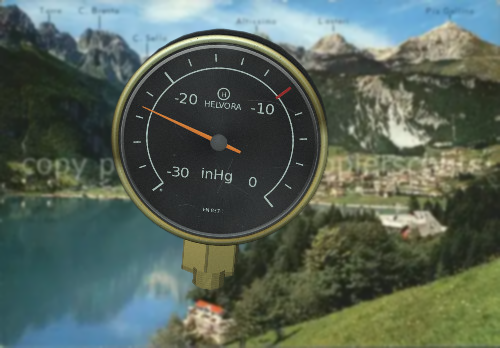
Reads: -23inHg
